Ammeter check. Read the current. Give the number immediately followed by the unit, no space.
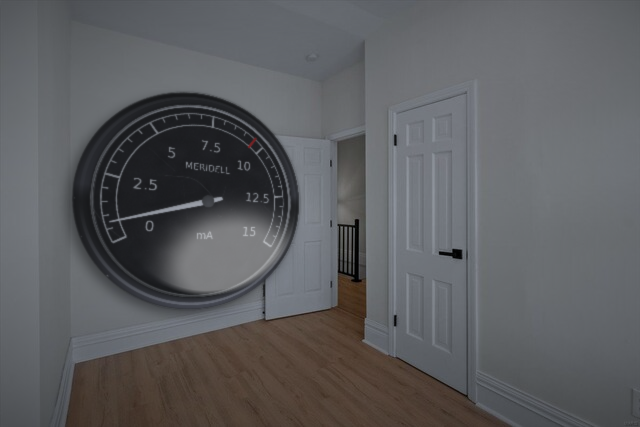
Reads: 0.75mA
